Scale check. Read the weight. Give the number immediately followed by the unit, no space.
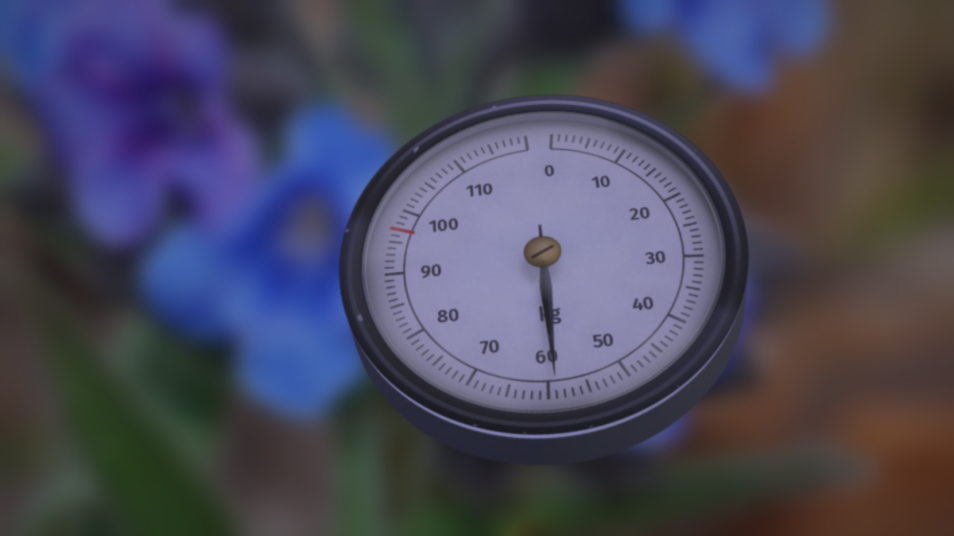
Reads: 59kg
